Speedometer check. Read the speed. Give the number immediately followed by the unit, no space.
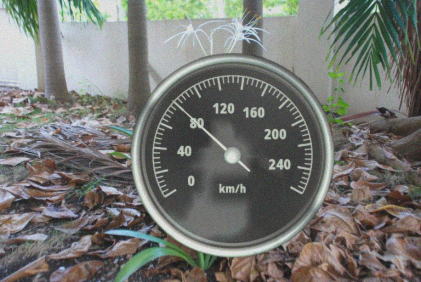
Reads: 80km/h
